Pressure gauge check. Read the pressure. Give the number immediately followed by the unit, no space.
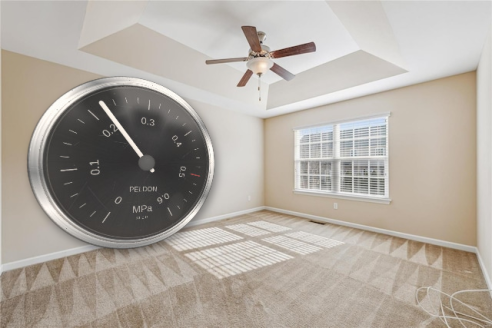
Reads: 0.22MPa
